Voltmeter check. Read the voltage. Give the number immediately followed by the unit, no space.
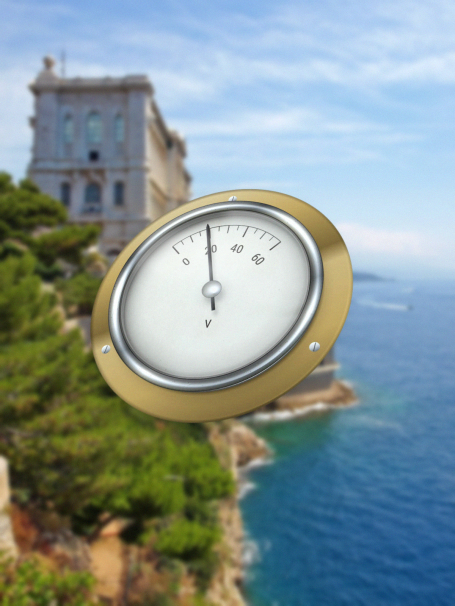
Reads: 20V
